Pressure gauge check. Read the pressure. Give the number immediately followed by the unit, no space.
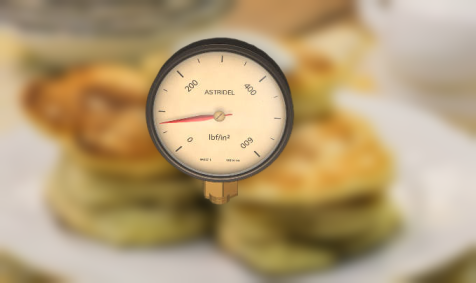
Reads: 75psi
